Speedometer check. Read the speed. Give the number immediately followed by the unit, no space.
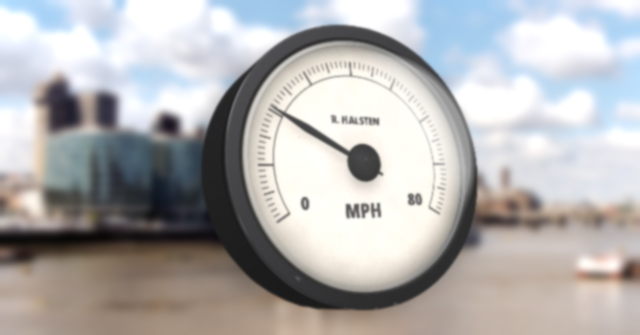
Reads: 20mph
